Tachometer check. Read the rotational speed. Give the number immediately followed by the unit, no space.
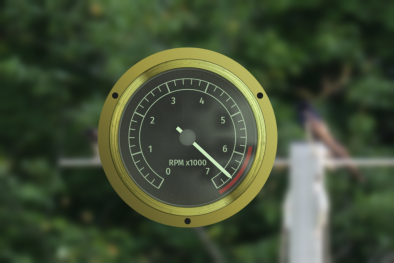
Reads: 6600rpm
